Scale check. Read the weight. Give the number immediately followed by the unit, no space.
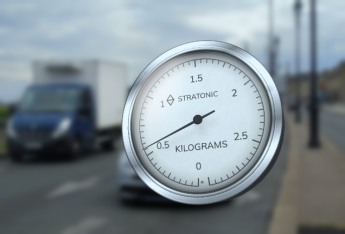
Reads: 0.55kg
